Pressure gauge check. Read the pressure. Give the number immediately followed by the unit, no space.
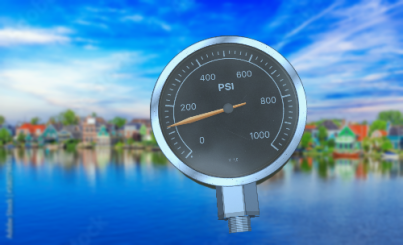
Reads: 120psi
